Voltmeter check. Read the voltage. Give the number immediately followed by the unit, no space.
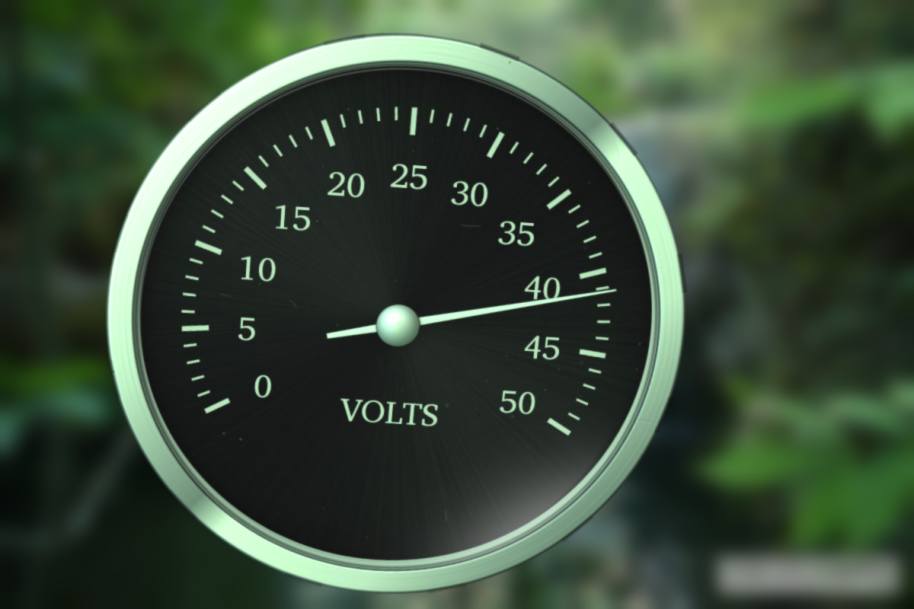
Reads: 41V
